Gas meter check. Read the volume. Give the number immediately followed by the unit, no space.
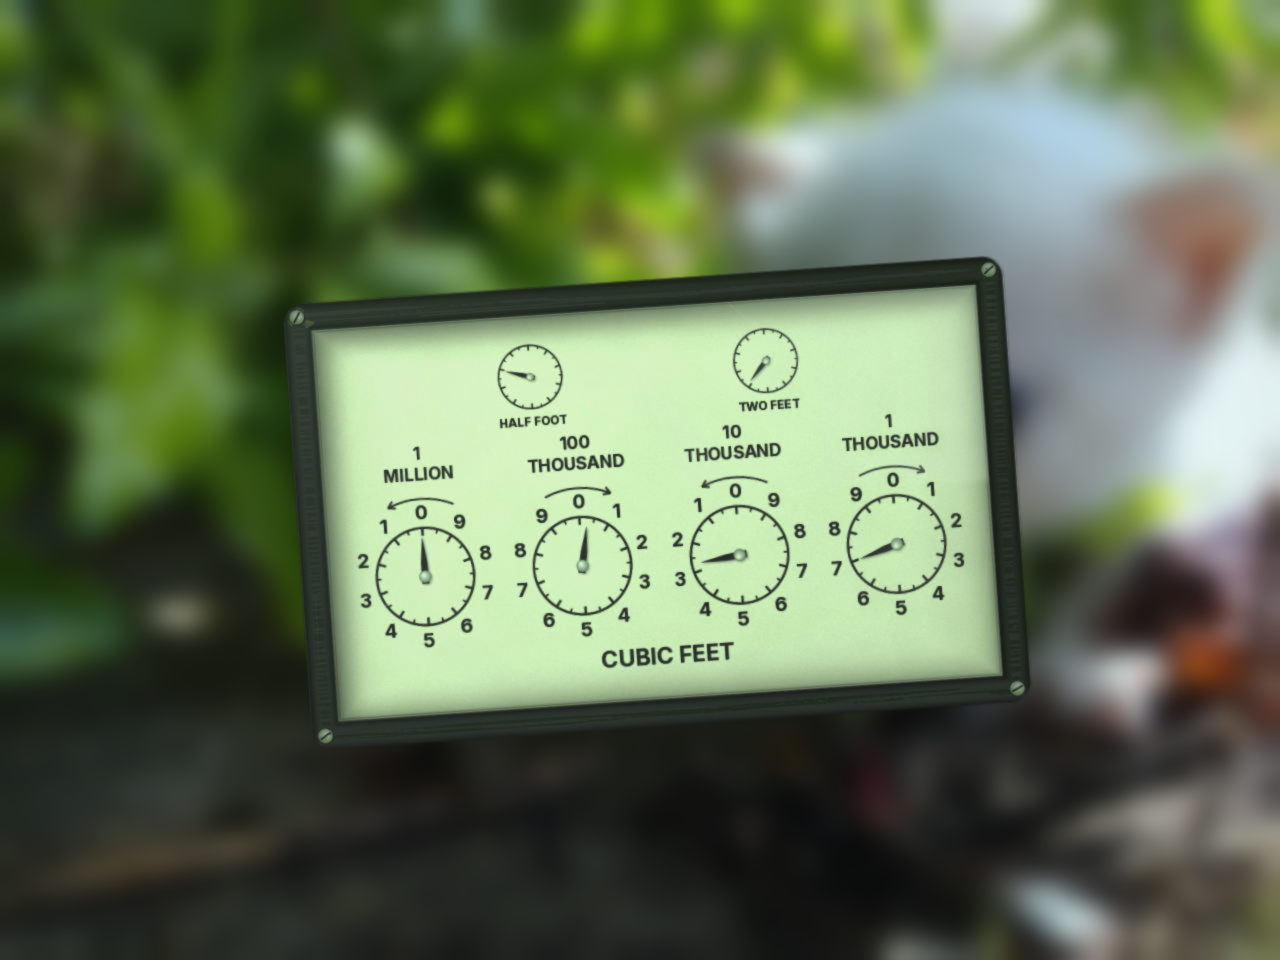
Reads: 2700ft³
